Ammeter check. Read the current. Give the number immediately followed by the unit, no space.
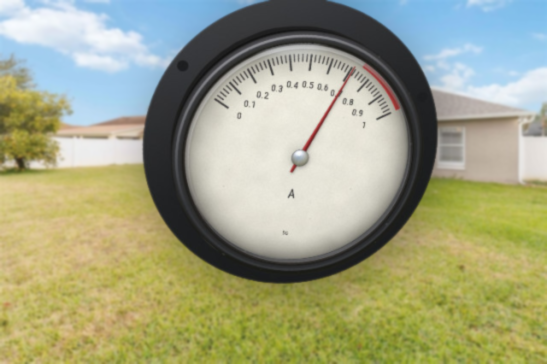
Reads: 0.7A
